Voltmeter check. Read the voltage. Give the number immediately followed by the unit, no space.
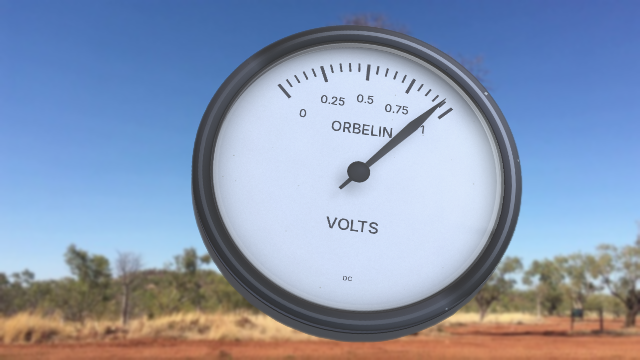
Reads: 0.95V
